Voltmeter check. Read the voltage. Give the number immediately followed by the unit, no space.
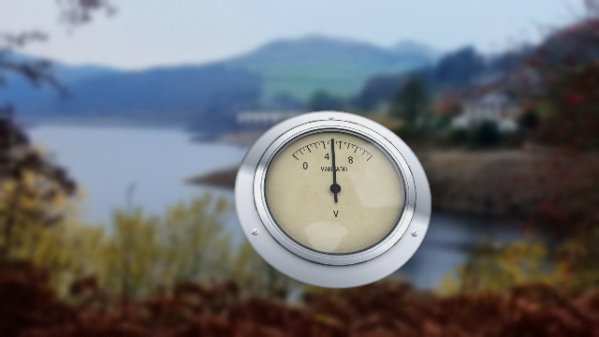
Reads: 5V
